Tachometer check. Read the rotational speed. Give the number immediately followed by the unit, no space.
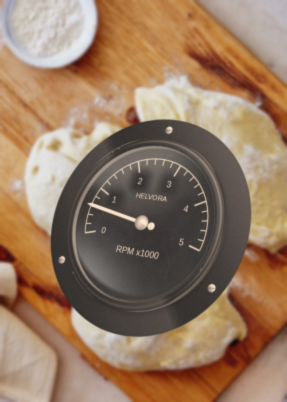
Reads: 600rpm
